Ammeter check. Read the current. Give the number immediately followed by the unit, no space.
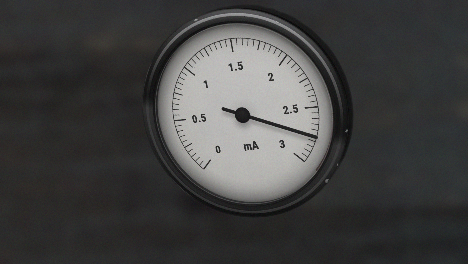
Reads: 2.75mA
